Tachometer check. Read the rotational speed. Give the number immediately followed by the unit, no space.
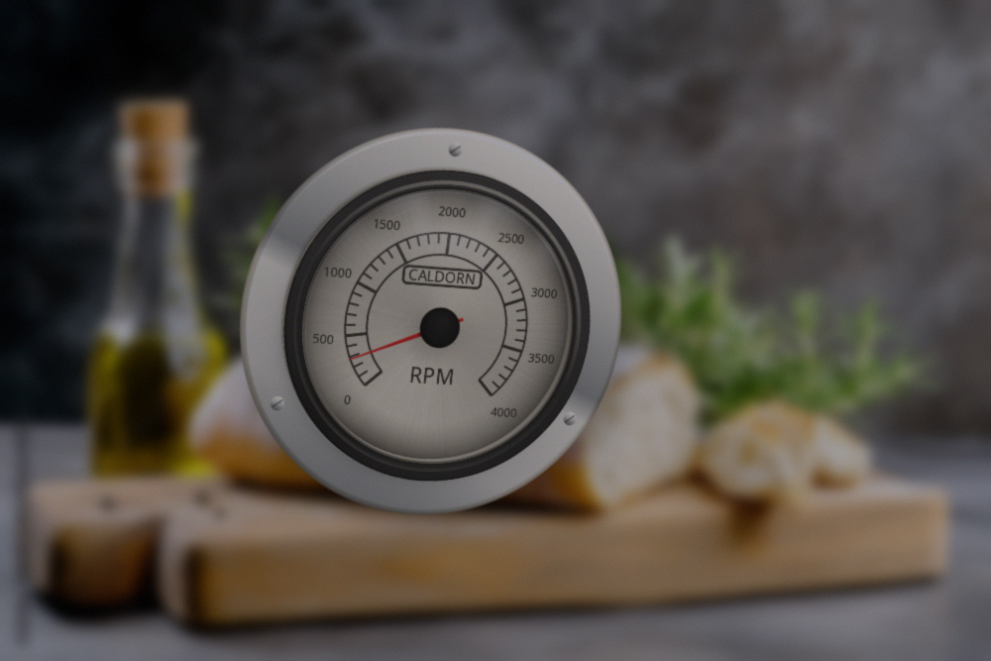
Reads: 300rpm
